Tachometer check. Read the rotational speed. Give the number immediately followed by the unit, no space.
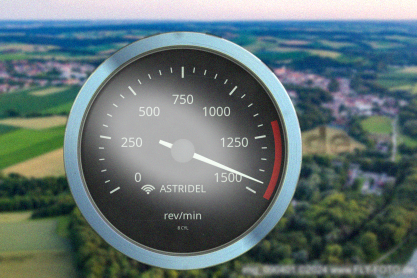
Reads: 1450rpm
